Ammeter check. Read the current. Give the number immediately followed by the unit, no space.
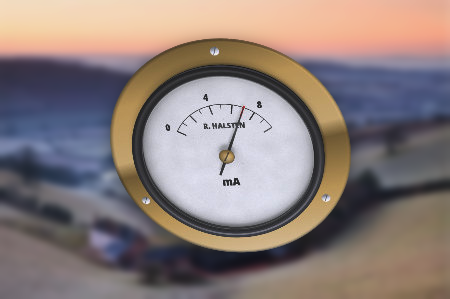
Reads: 7mA
